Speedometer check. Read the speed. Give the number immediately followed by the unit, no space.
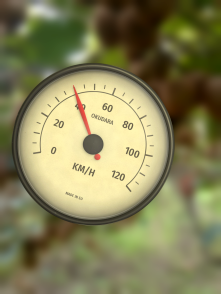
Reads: 40km/h
